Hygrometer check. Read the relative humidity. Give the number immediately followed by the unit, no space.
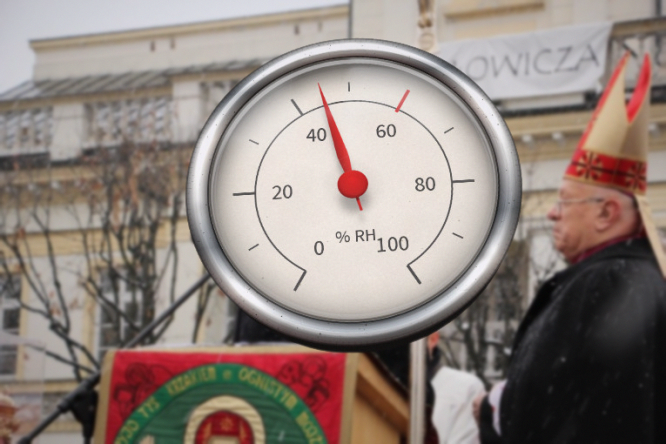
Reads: 45%
